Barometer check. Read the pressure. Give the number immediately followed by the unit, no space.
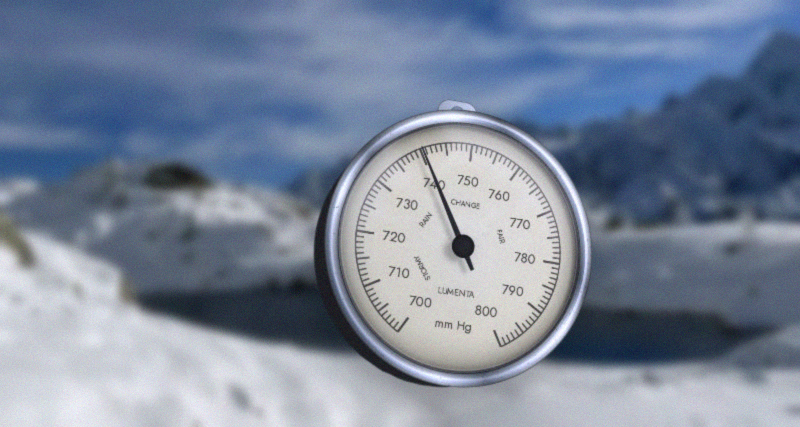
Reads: 740mmHg
